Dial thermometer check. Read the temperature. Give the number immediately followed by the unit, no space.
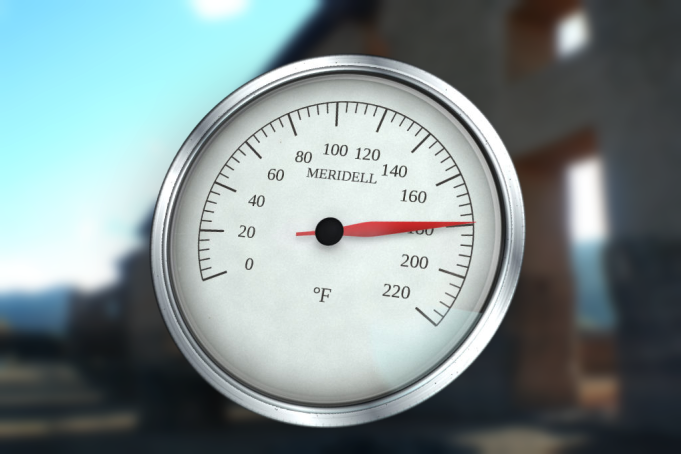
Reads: 180°F
